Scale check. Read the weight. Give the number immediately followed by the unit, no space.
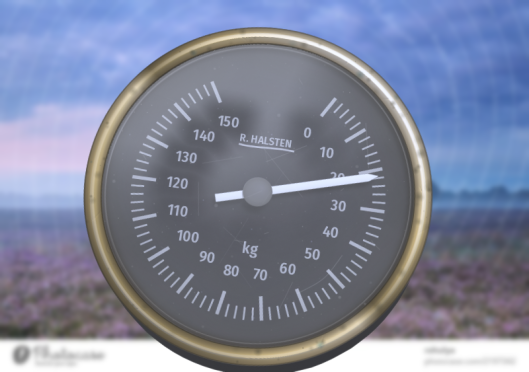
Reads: 22kg
